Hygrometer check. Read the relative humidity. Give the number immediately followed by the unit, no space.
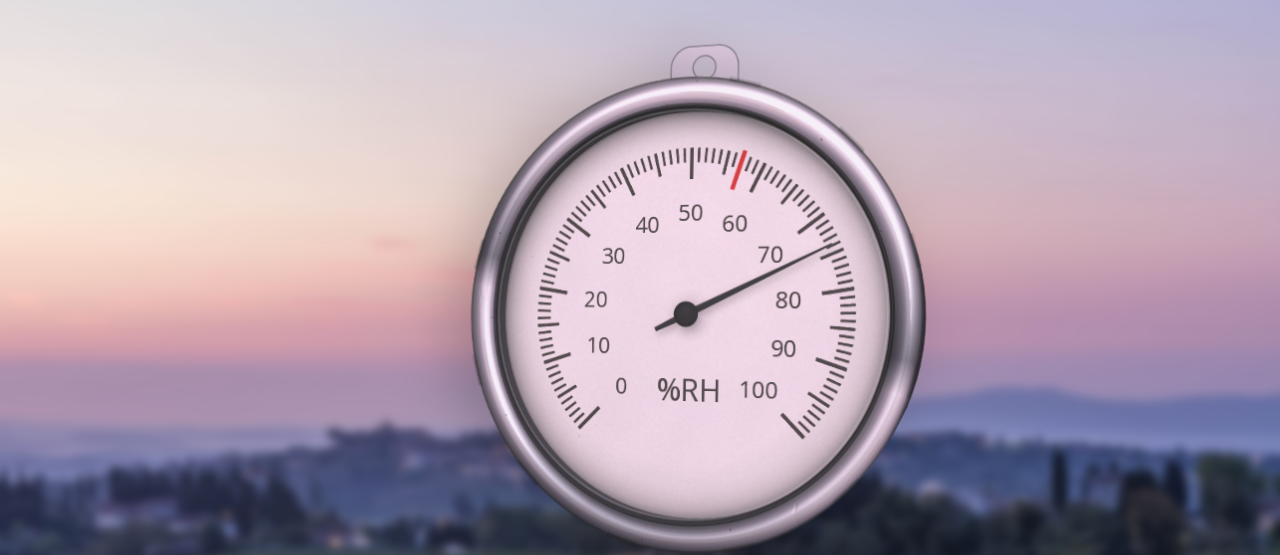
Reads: 74%
